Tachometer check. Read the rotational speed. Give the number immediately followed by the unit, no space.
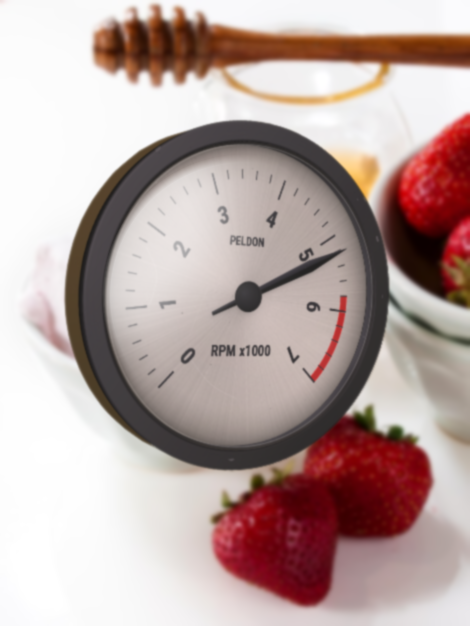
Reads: 5200rpm
